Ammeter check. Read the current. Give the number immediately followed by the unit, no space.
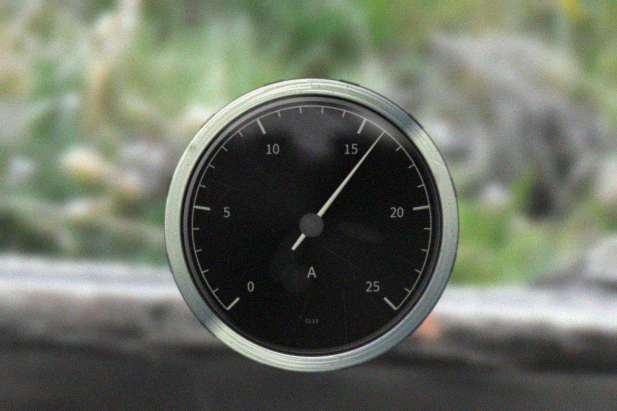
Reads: 16A
